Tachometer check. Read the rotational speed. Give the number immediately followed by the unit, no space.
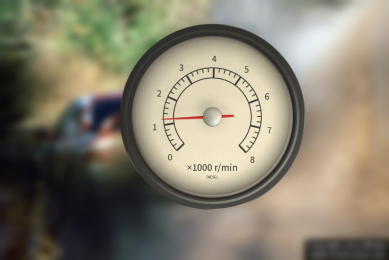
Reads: 1200rpm
